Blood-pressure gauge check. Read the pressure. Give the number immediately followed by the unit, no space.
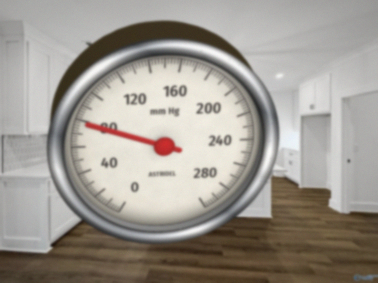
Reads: 80mmHg
